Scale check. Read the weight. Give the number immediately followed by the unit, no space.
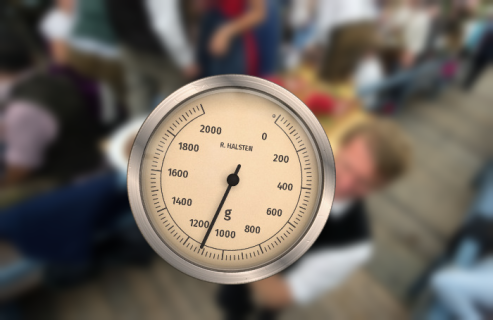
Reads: 1120g
